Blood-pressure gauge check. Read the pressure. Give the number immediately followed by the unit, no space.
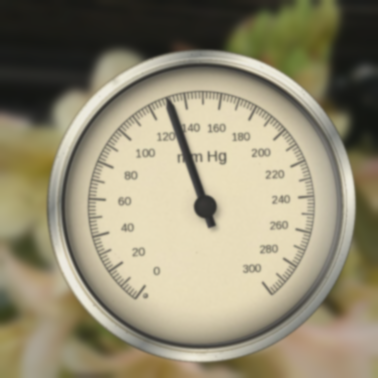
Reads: 130mmHg
